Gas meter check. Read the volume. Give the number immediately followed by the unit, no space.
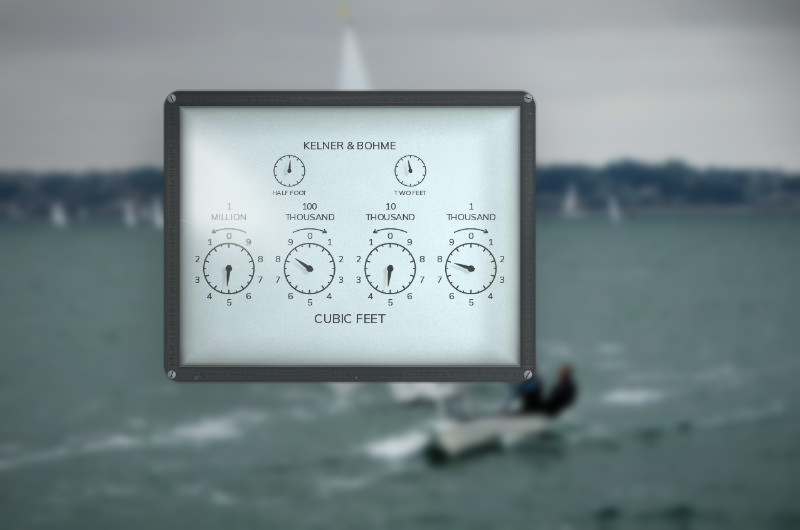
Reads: 484800ft³
